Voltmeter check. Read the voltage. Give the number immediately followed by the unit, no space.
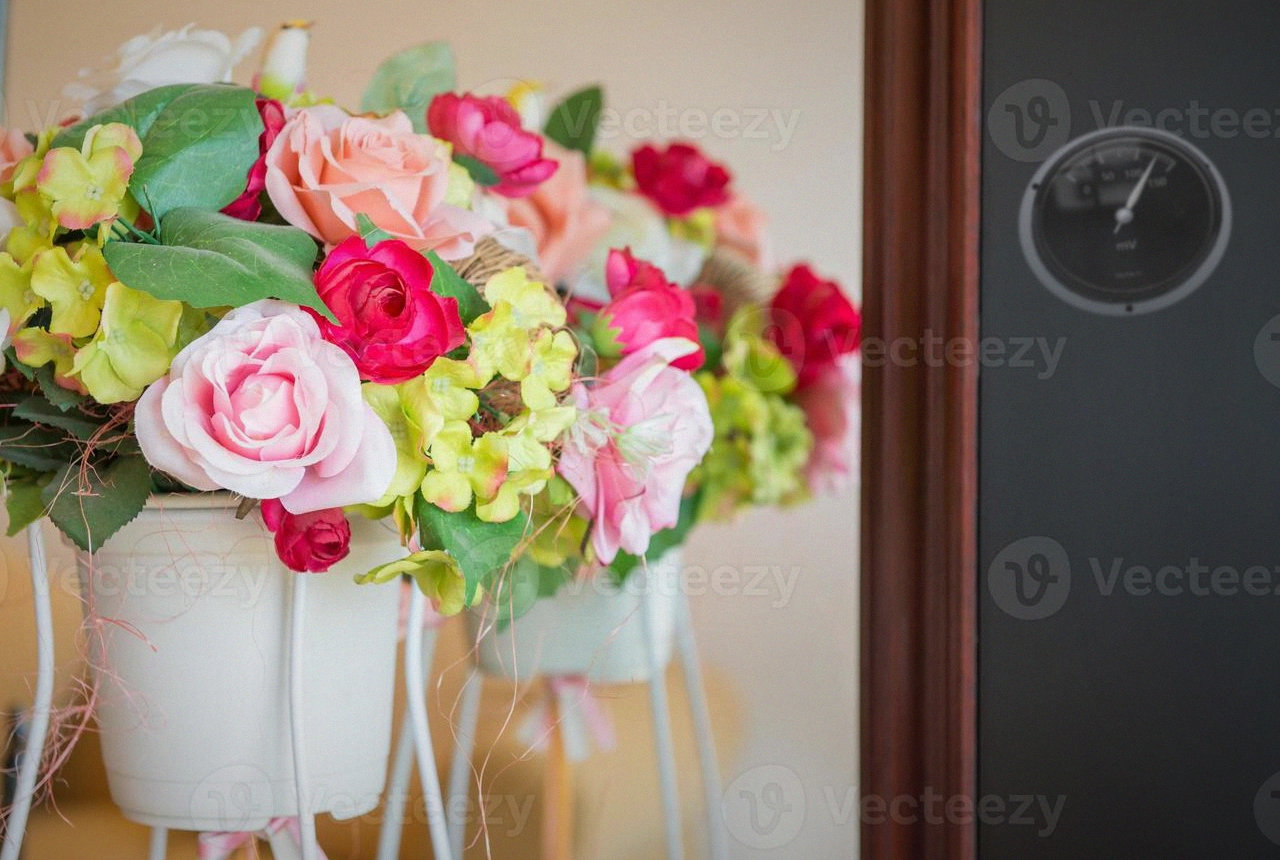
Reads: 125mV
